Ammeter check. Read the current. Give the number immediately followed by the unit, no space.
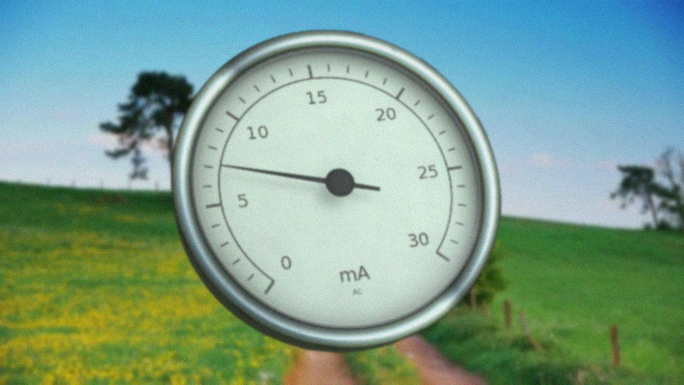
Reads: 7mA
